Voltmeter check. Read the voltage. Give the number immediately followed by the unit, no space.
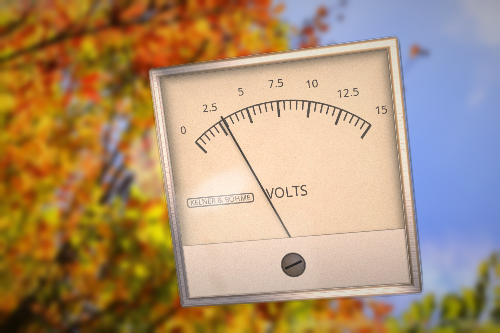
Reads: 3V
